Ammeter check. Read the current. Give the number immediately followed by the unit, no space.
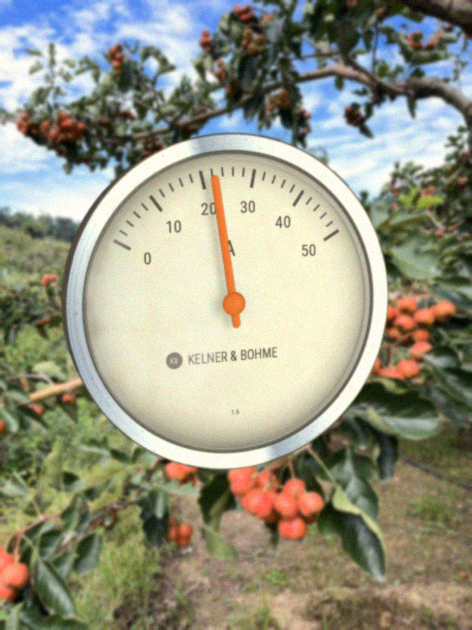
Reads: 22A
